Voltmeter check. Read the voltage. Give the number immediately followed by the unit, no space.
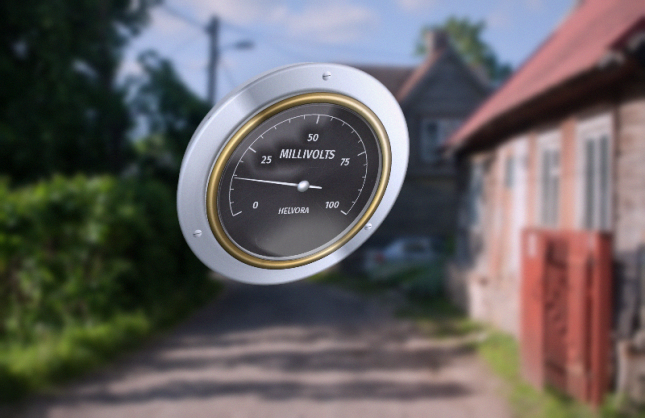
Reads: 15mV
